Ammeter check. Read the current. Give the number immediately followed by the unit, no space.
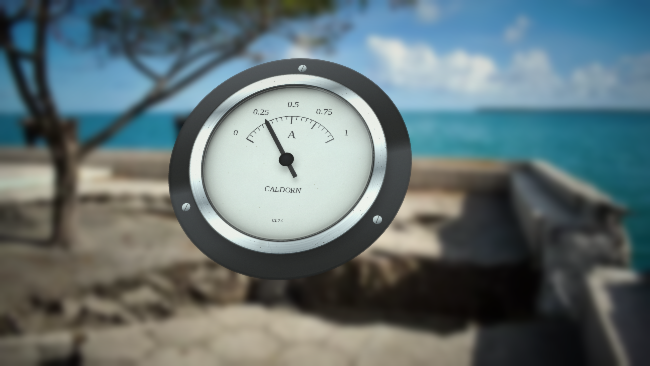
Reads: 0.25A
